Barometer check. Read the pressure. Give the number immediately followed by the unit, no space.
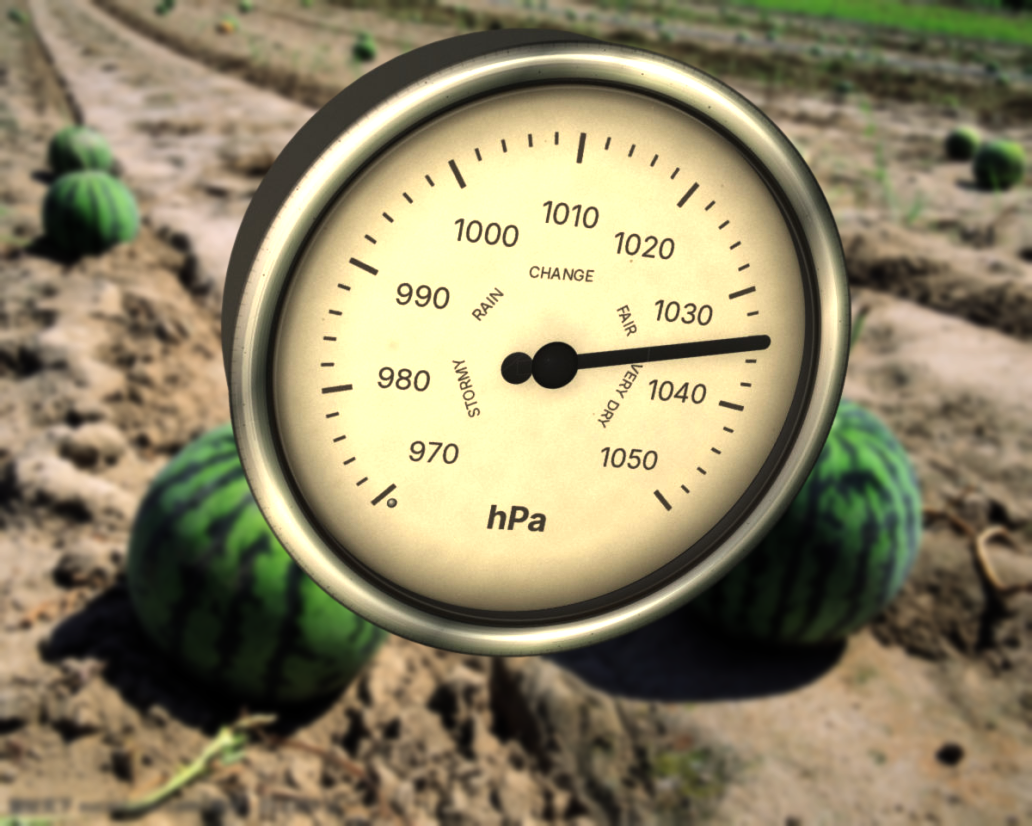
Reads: 1034hPa
